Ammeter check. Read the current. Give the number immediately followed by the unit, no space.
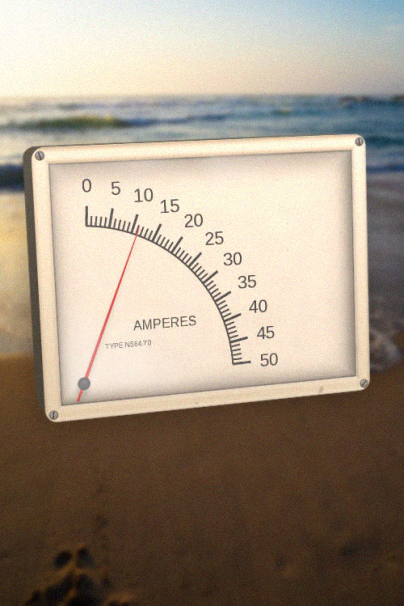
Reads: 11A
